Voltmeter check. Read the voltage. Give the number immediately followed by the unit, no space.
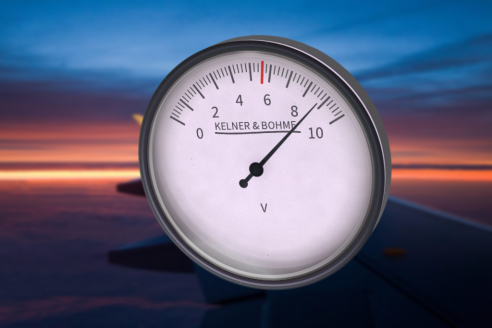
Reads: 8.8V
